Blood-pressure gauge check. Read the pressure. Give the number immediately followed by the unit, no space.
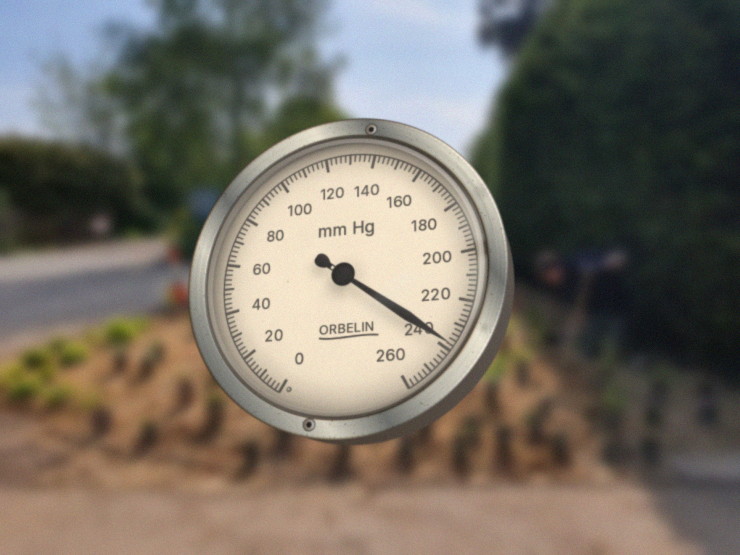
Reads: 238mmHg
